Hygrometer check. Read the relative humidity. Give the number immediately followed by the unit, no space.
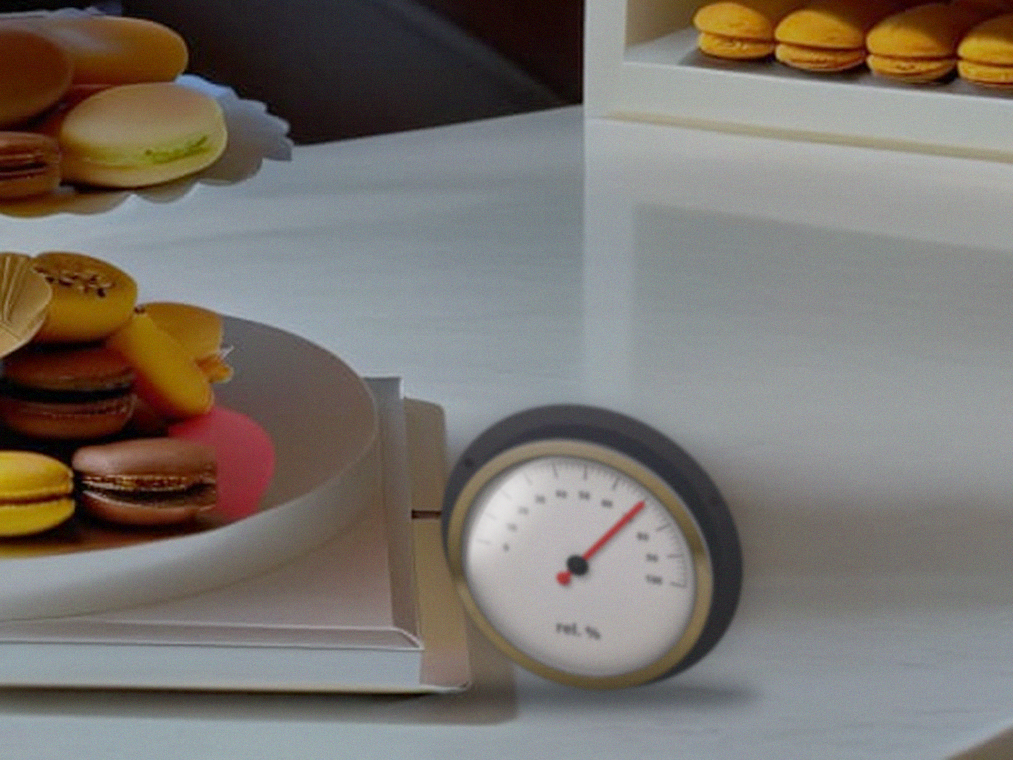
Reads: 70%
